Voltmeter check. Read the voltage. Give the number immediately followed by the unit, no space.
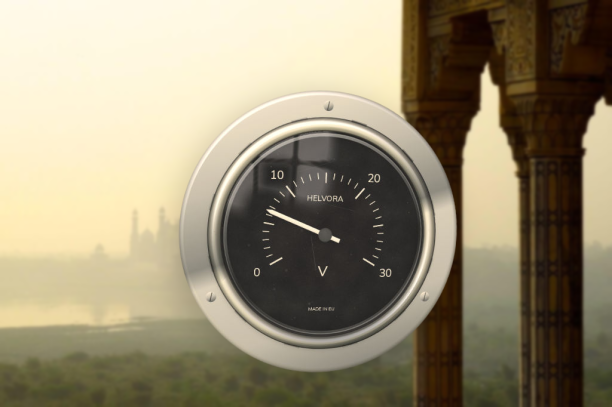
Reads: 6.5V
